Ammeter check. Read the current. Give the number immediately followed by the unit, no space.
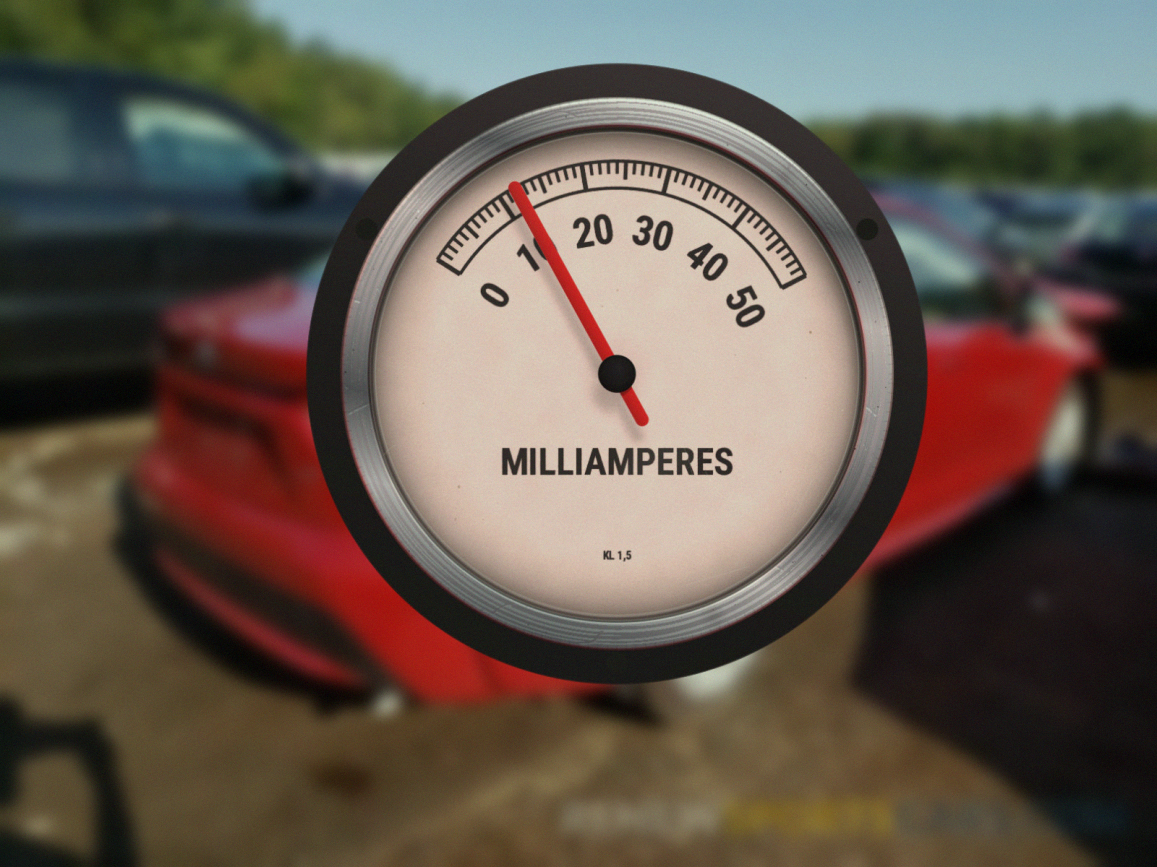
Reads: 12mA
